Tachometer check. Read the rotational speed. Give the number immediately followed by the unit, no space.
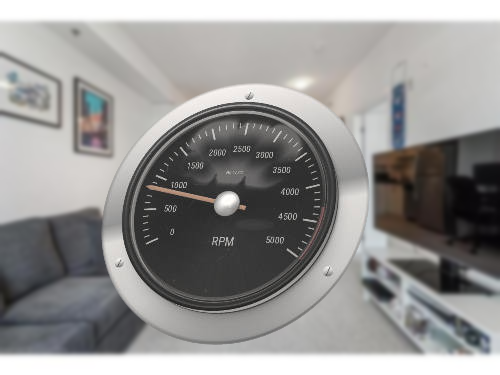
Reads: 800rpm
